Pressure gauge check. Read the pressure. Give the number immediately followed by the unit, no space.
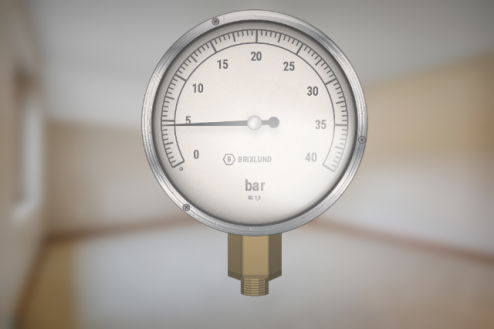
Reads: 4.5bar
